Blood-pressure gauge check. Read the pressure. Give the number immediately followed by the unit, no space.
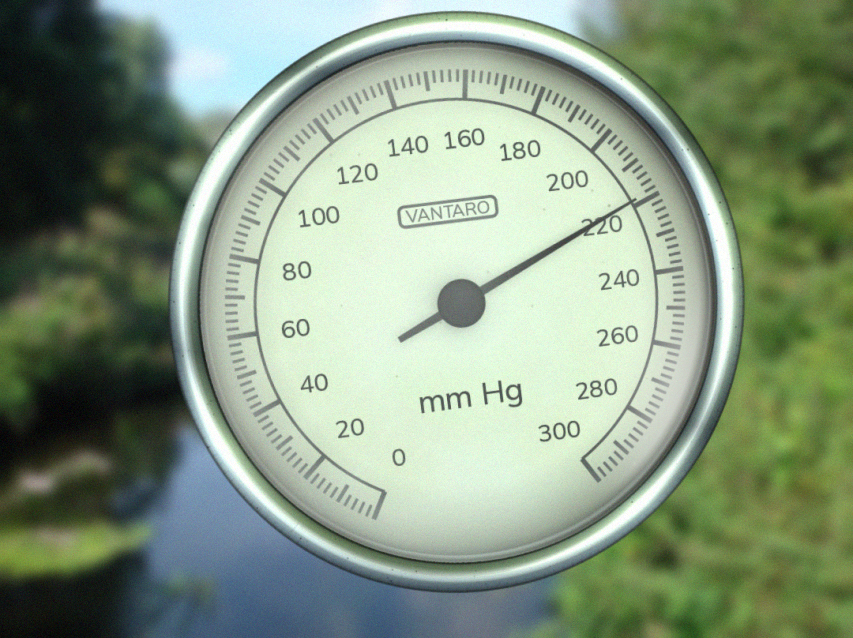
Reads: 218mmHg
